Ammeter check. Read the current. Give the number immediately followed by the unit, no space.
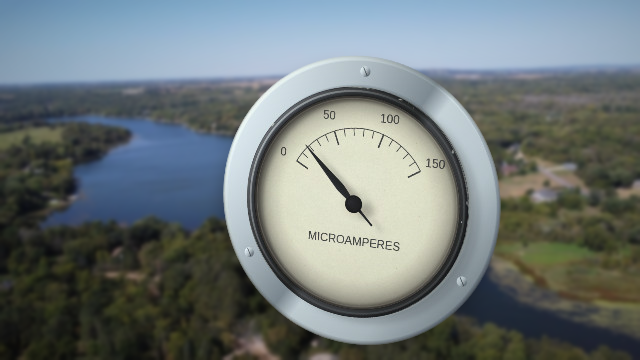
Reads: 20µA
